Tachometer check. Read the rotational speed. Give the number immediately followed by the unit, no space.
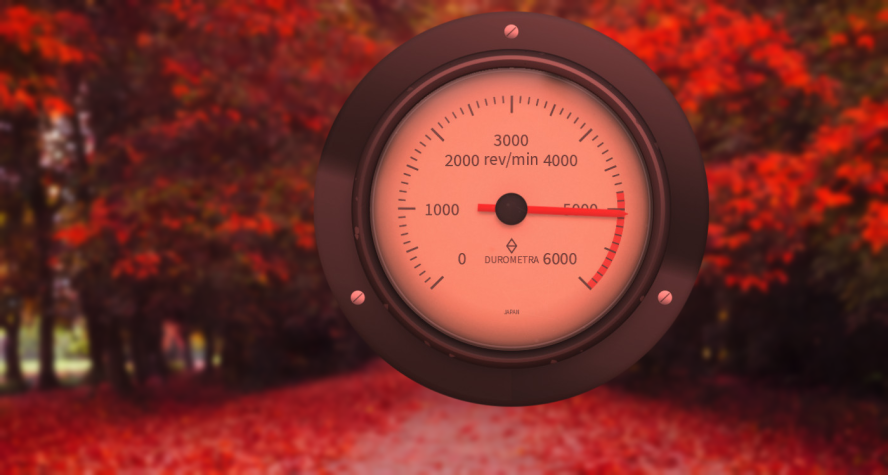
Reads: 5050rpm
